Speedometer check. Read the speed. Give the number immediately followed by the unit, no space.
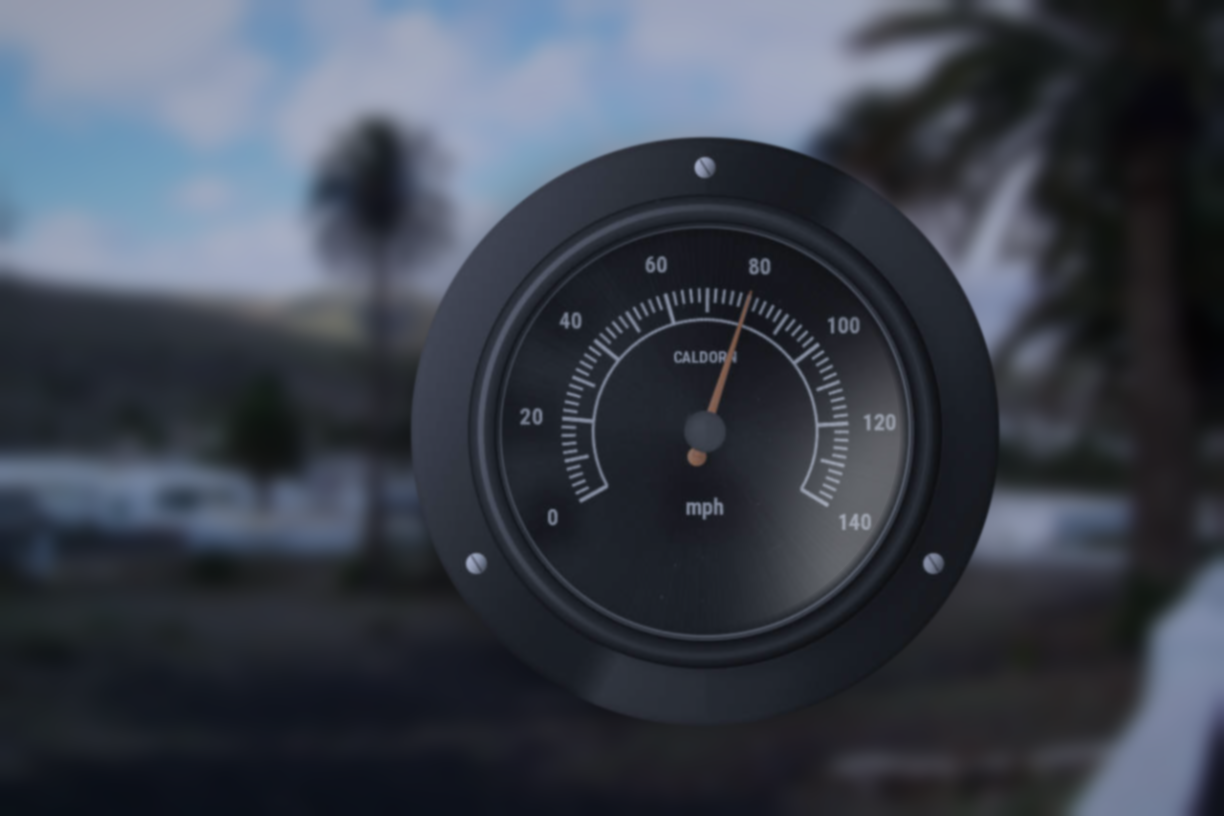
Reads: 80mph
